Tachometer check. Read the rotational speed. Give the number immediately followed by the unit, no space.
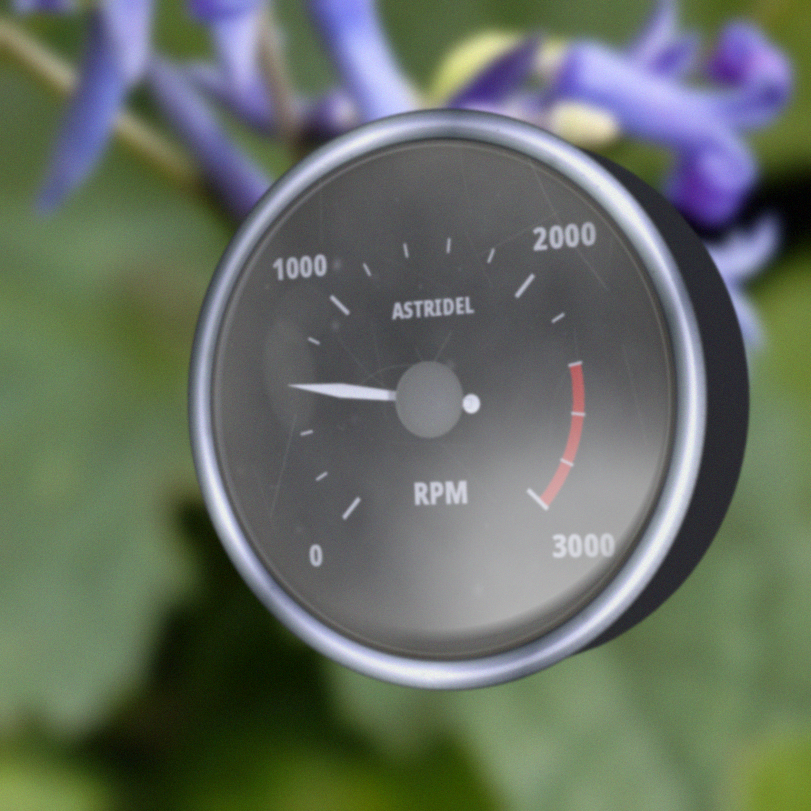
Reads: 600rpm
